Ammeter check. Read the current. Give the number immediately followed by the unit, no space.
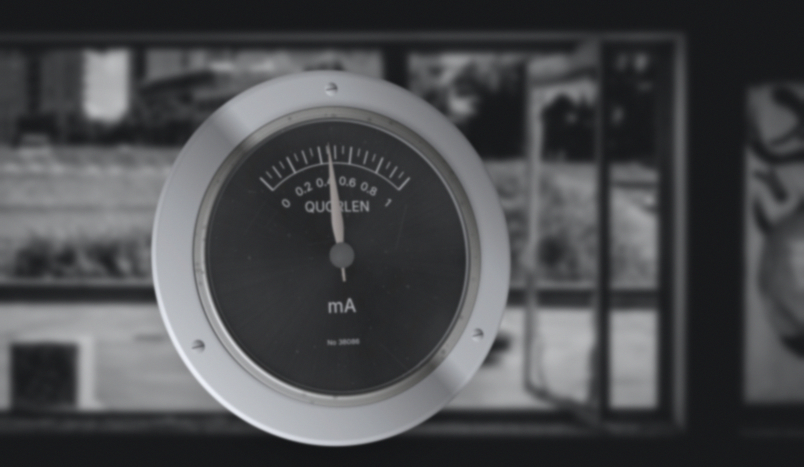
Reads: 0.45mA
